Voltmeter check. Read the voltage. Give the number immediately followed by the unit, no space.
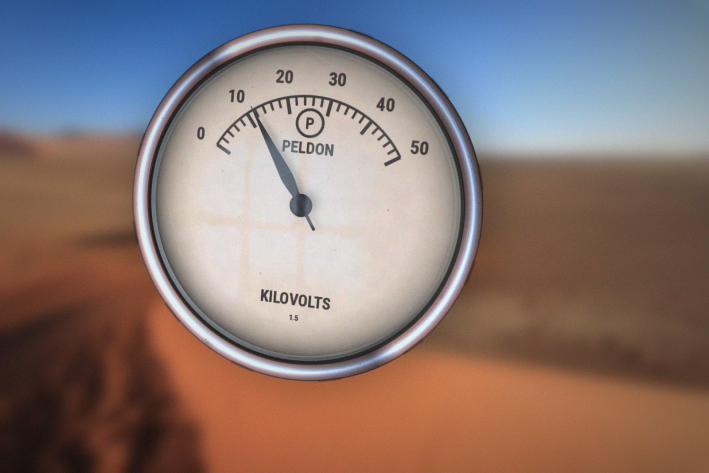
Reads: 12kV
